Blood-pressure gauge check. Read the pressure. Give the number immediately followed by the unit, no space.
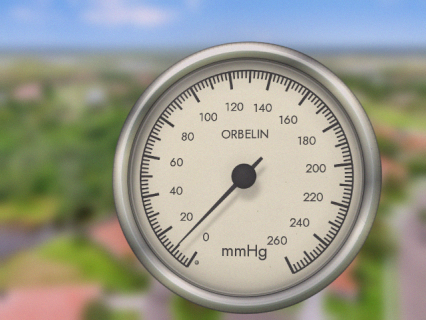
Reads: 10mmHg
